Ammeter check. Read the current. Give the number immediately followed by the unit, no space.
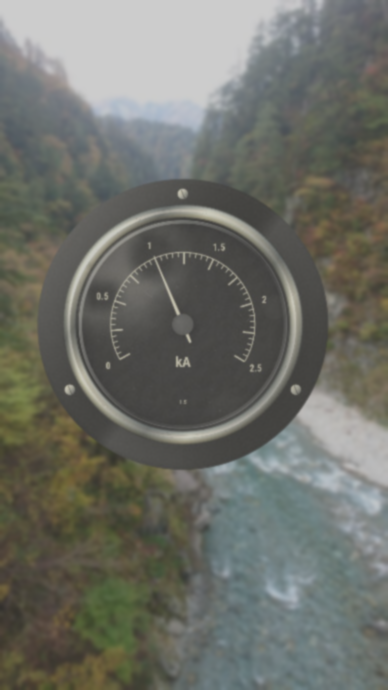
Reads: 1kA
